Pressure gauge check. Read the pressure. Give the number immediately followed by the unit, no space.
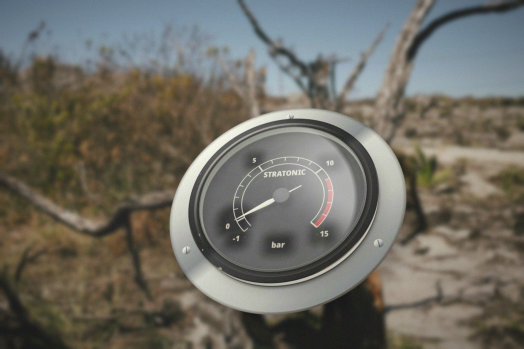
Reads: 0bar
